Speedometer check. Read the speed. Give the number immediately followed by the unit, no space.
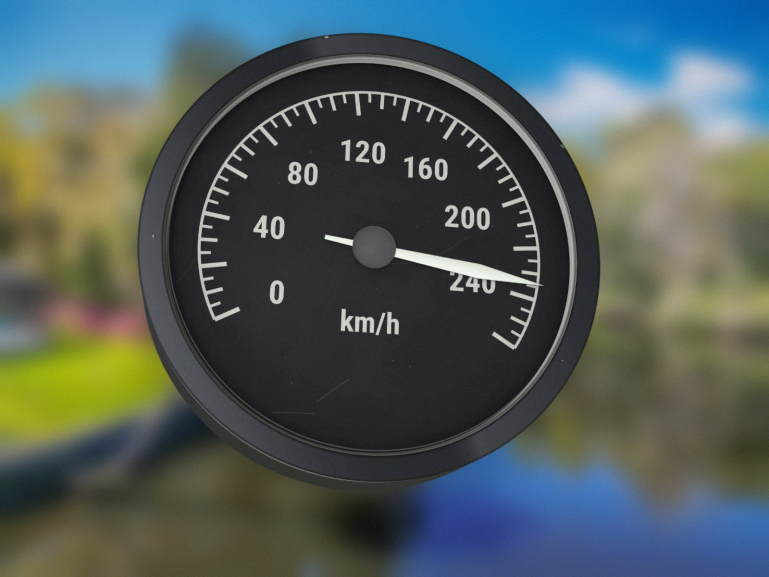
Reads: 235km/h
